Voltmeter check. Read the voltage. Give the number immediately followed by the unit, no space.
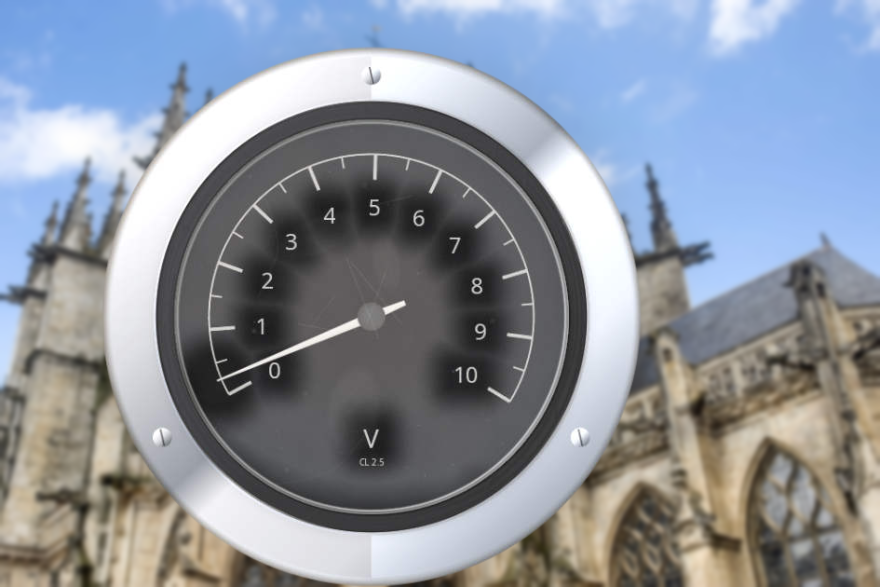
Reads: 0.25V
